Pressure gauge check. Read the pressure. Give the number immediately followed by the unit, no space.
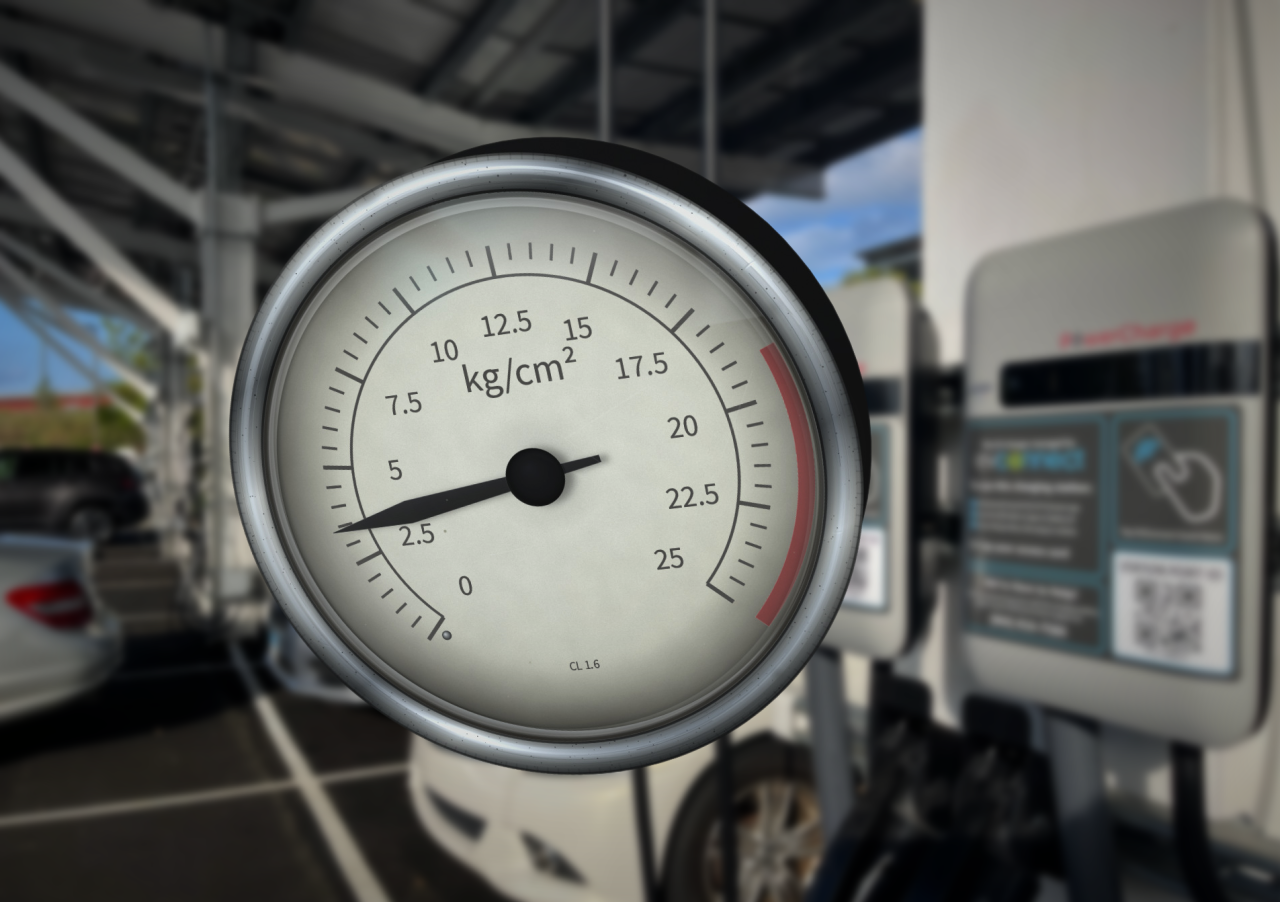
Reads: 3.5kg/cm²
